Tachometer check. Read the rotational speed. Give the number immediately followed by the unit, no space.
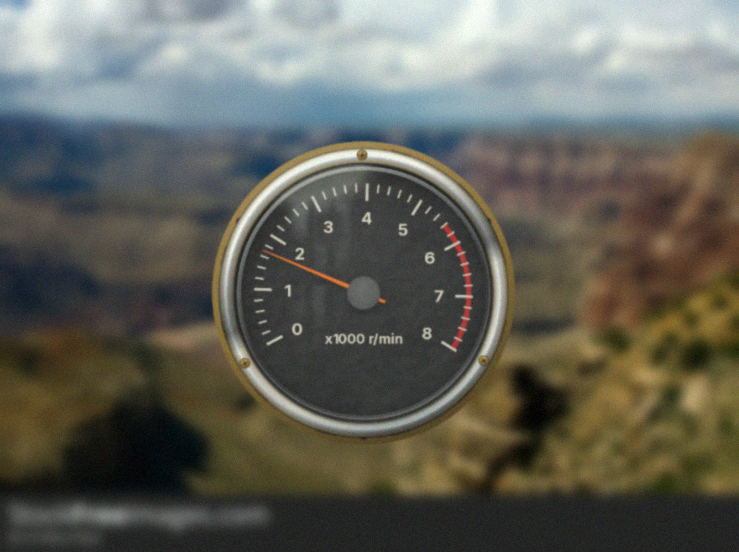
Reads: 1700rpm
